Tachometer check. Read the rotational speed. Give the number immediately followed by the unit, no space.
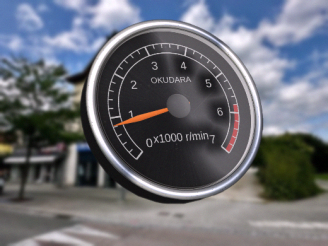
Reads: 800rpm
